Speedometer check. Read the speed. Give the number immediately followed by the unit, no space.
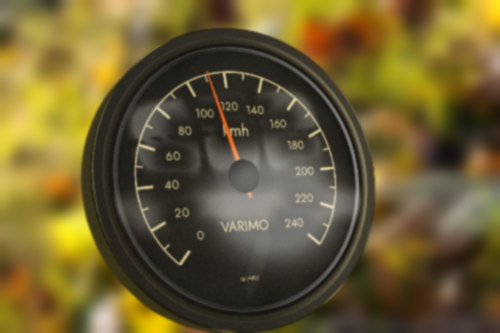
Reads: 110km/h
